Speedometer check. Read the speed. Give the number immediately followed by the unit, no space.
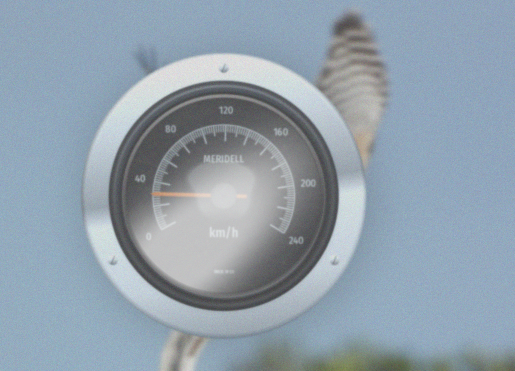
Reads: 30km/h
